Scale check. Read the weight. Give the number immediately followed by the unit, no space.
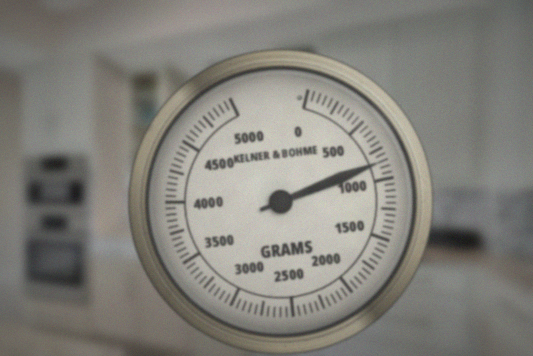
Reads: 850g
